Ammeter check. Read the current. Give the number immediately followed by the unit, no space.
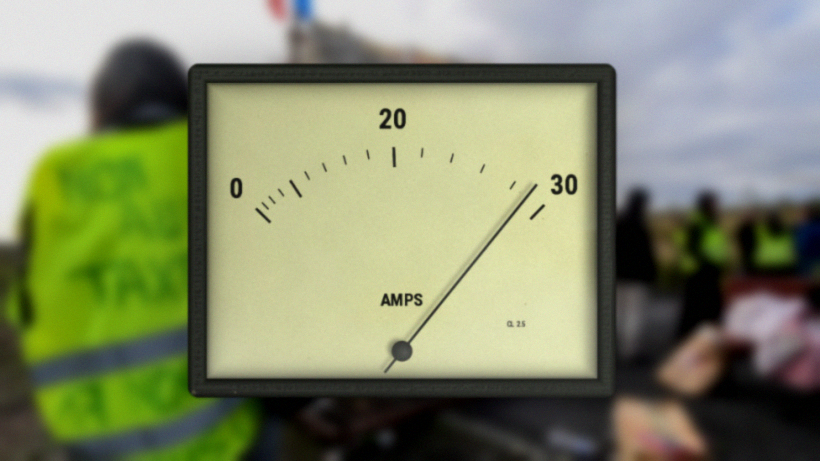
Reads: 29A
